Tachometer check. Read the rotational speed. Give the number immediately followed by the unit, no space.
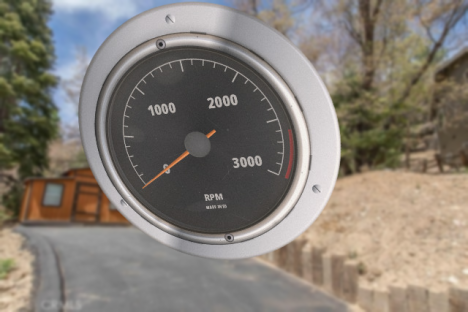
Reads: 0rpm
